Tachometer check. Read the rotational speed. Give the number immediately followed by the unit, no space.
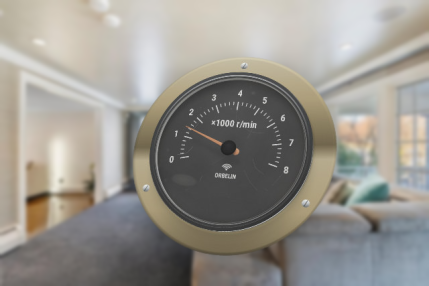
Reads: 1400rpm
